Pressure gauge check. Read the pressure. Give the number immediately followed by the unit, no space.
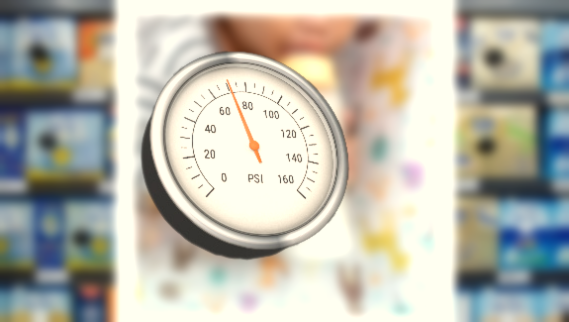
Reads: 70psi
